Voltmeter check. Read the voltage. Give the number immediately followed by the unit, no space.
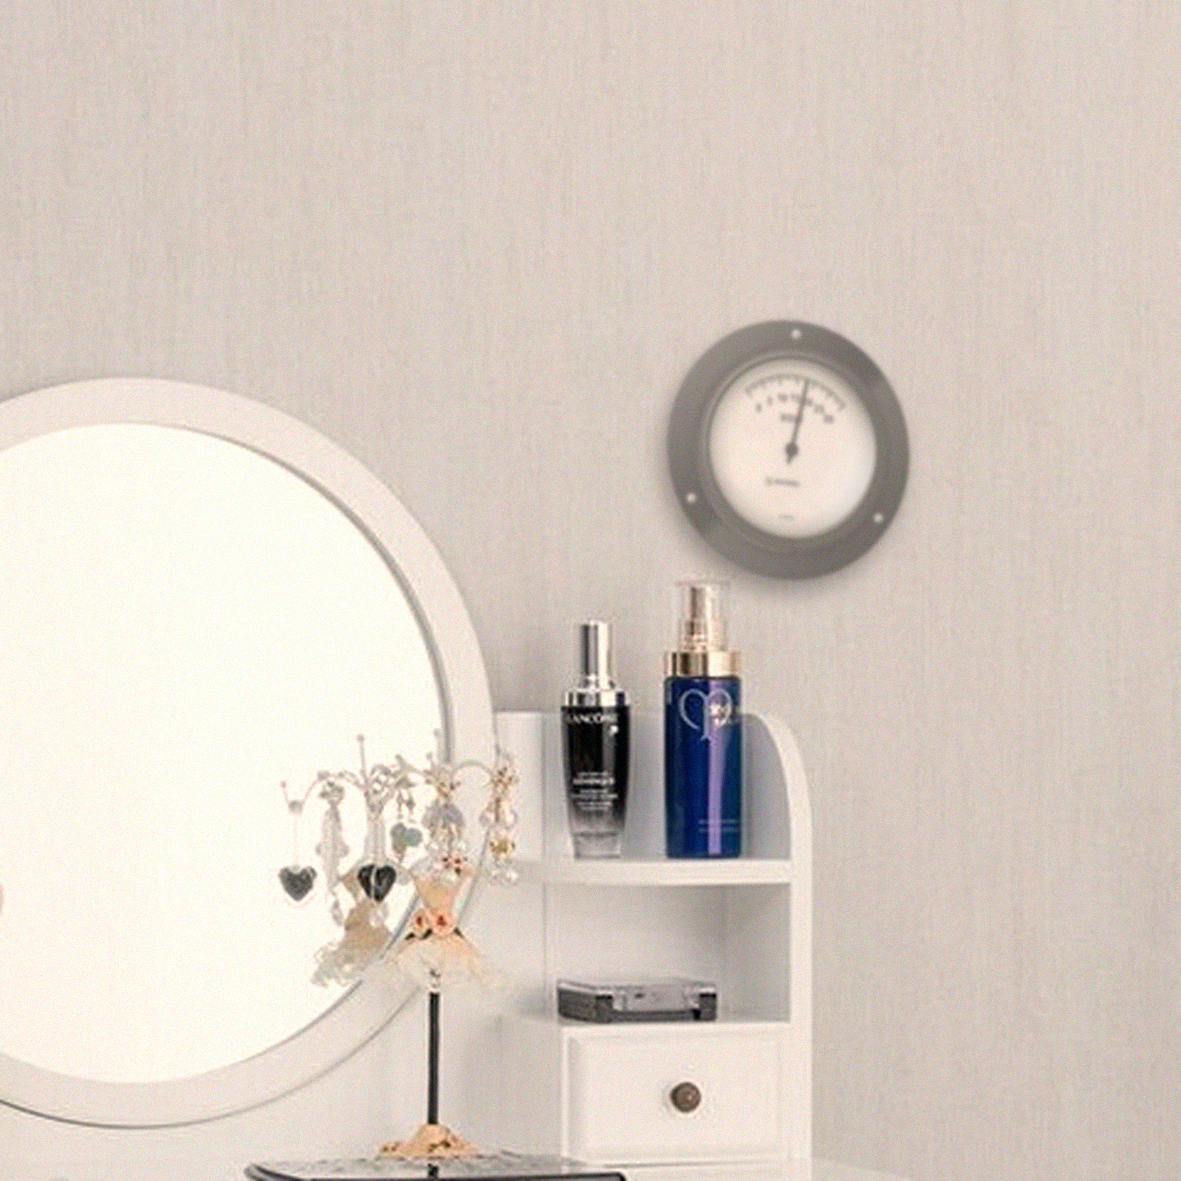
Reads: 17.5V
